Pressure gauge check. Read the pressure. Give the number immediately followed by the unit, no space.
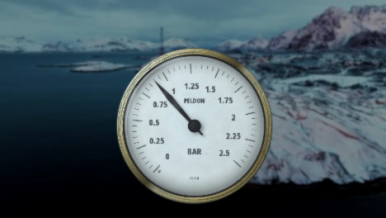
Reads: 0.9bar
